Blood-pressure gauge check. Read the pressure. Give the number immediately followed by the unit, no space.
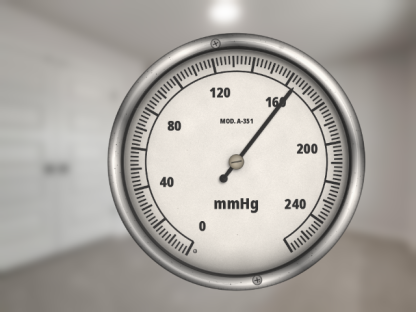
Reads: 164mmHg
